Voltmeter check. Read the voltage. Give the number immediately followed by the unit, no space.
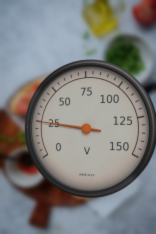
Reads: 25V
